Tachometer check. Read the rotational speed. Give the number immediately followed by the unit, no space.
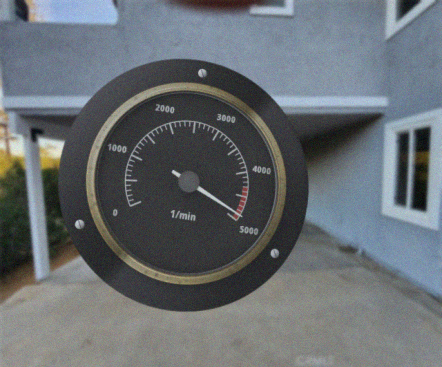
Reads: 4900rpm
